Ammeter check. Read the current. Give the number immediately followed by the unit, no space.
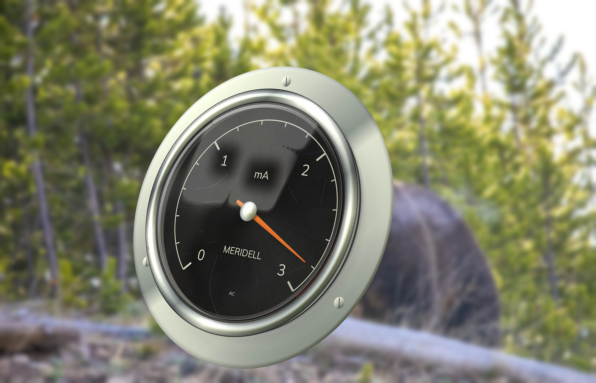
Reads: 2.8mA
